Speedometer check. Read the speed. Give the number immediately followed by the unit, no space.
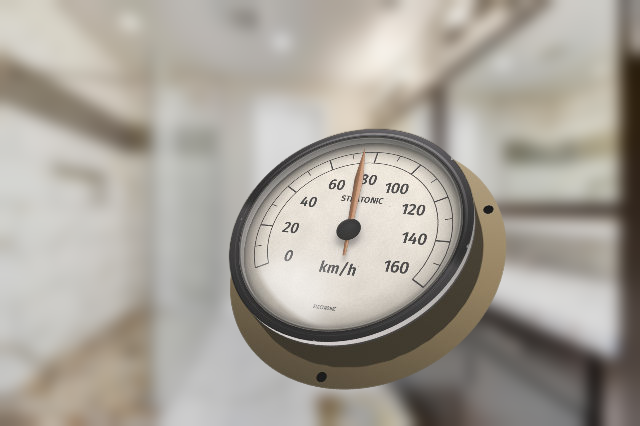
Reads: 75km/h
